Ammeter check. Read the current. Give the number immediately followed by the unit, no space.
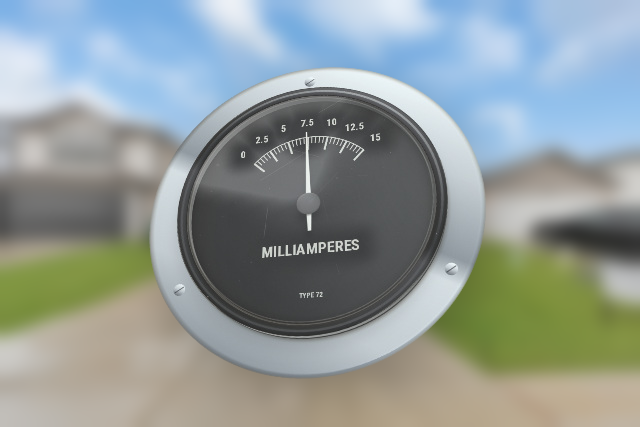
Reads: 7.5mA
